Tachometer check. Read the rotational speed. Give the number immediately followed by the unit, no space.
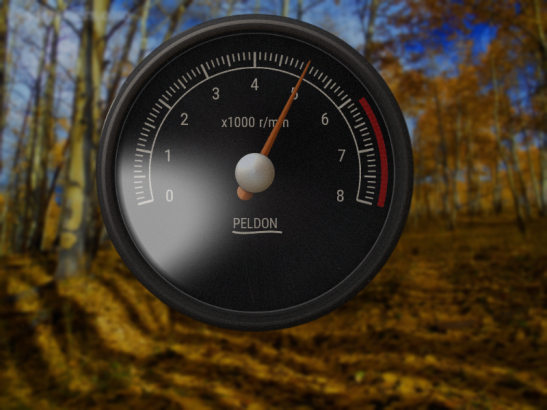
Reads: 5000rpm
